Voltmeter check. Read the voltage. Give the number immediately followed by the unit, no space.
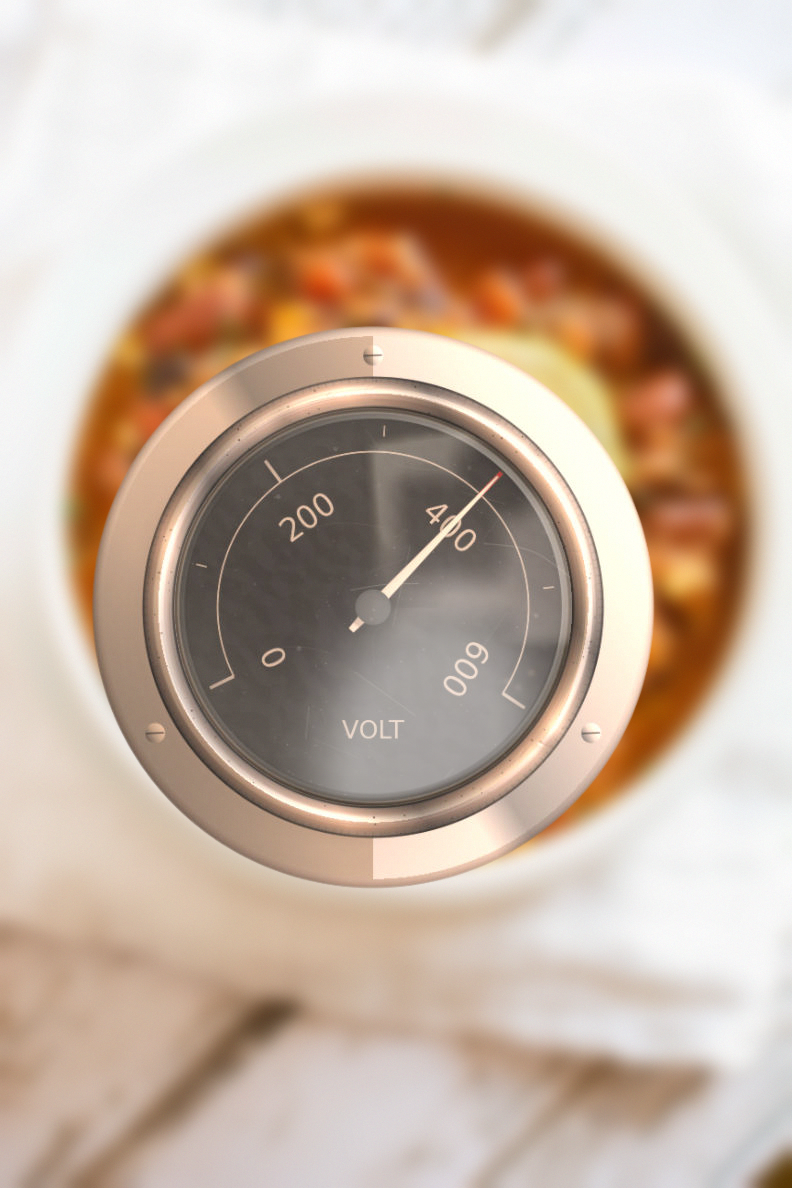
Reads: 400V
